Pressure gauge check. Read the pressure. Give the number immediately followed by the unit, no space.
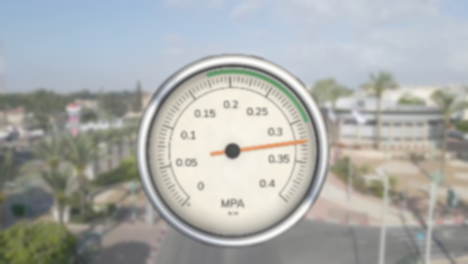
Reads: 0.325MPa
